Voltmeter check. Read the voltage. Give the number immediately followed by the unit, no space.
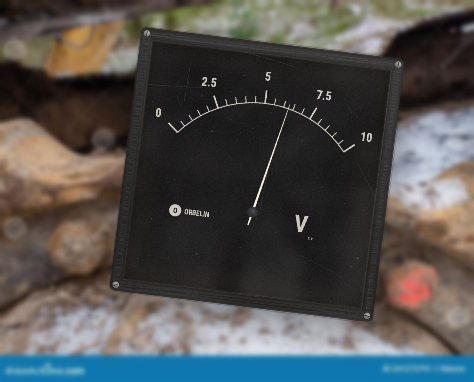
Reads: 6.25V
